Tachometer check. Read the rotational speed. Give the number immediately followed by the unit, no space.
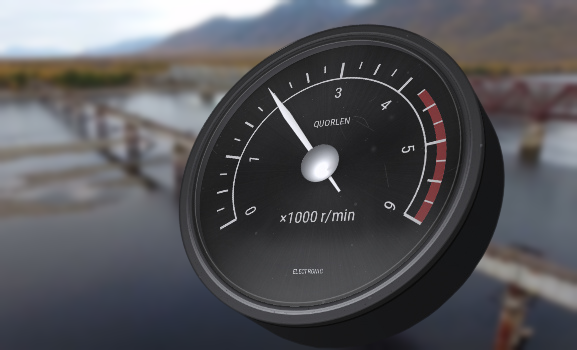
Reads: 2000rpm
